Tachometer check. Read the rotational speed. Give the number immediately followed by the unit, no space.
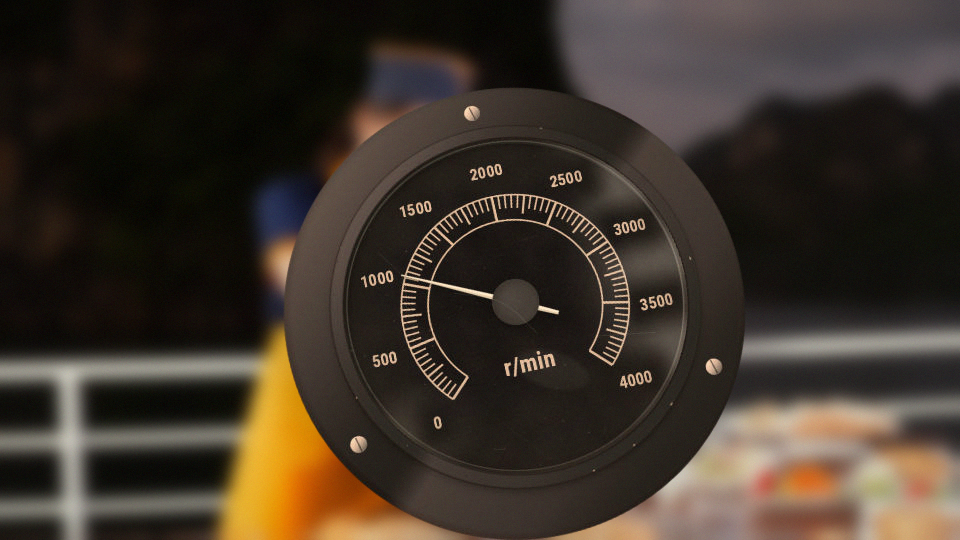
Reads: 1050rpm
